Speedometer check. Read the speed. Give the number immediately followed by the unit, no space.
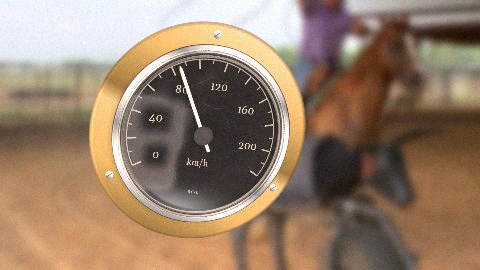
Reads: 85km/h
